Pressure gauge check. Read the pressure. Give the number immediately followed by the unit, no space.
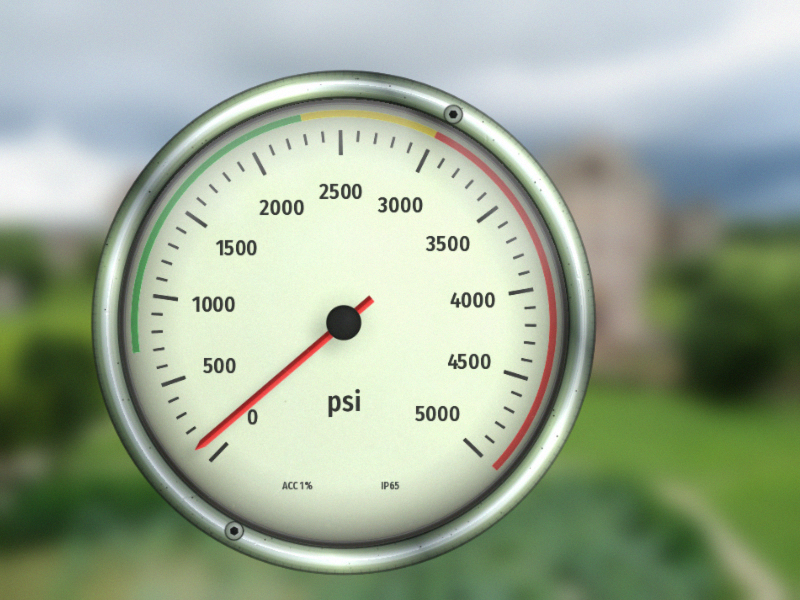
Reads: 100psi
